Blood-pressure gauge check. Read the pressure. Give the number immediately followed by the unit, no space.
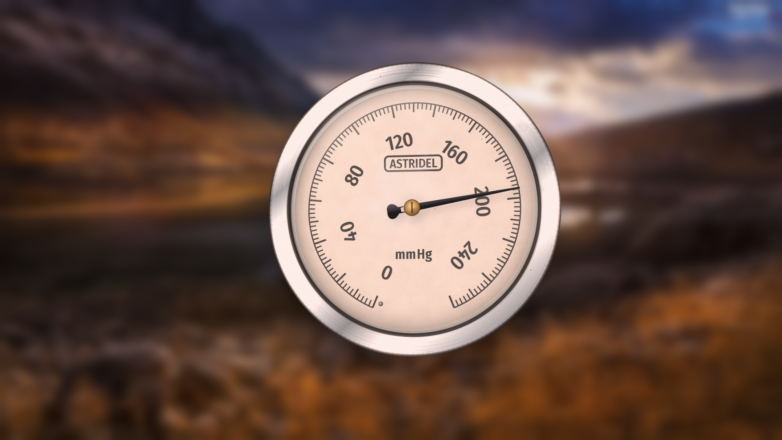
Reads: 196mmHg
